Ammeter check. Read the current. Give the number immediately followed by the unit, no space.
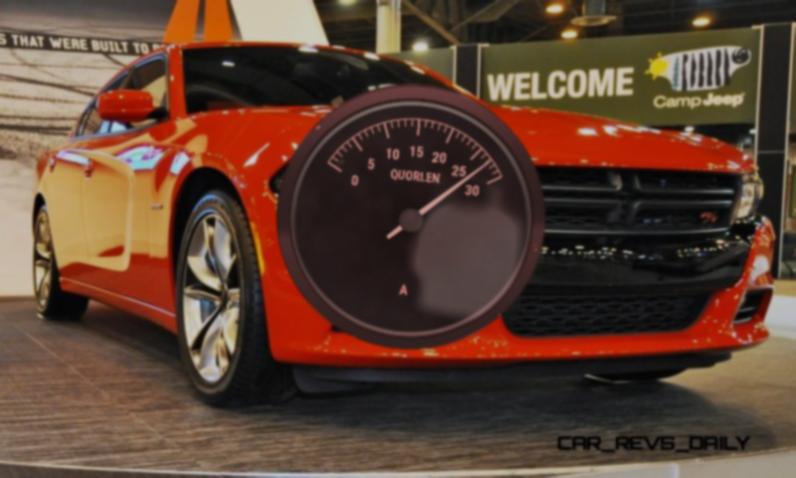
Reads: 27A
